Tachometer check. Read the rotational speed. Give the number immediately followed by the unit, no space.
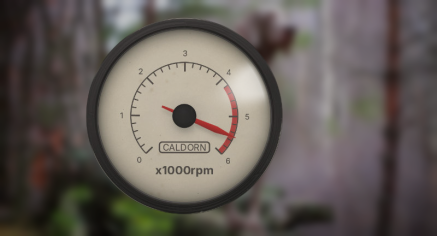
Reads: 5500rpm
